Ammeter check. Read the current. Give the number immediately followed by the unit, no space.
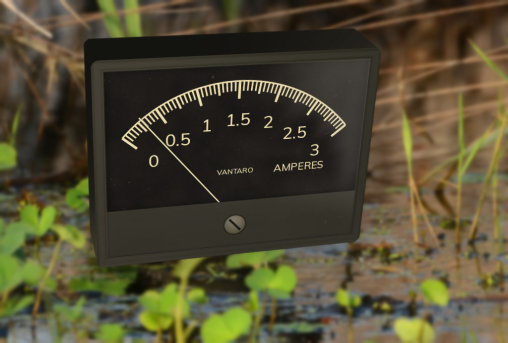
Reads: 0.3A
